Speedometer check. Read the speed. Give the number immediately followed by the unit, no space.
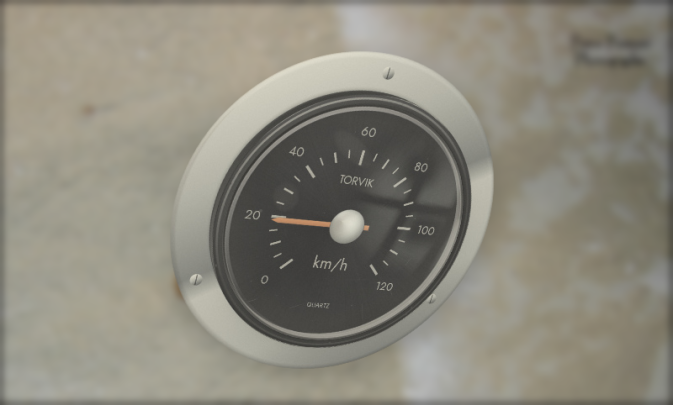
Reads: 20km/h
